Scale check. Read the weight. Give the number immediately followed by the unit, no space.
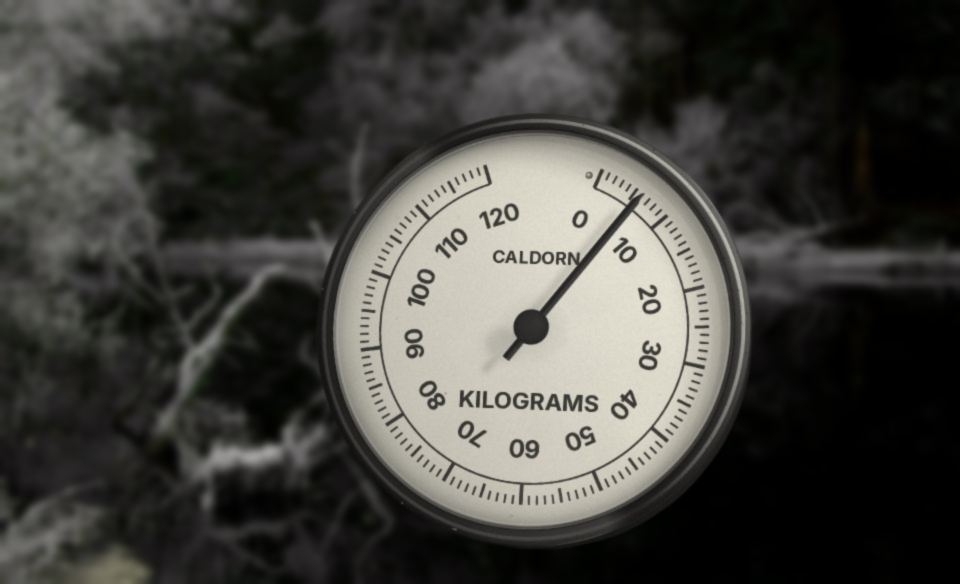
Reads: 6kg
